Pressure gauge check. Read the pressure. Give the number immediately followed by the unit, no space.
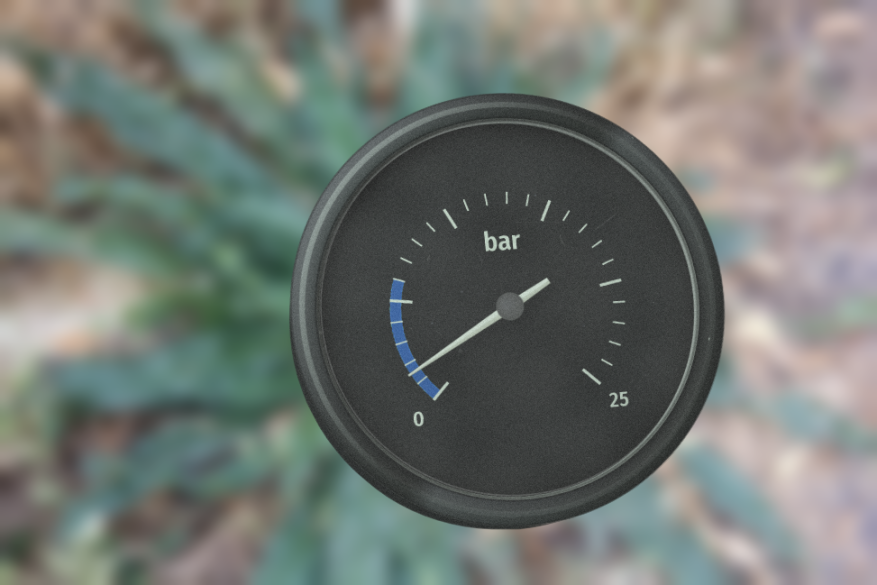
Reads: 1.5bar
